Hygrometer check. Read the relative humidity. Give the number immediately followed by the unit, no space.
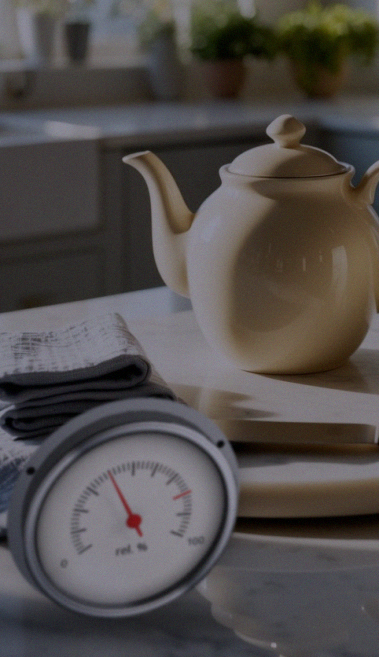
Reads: 40%
